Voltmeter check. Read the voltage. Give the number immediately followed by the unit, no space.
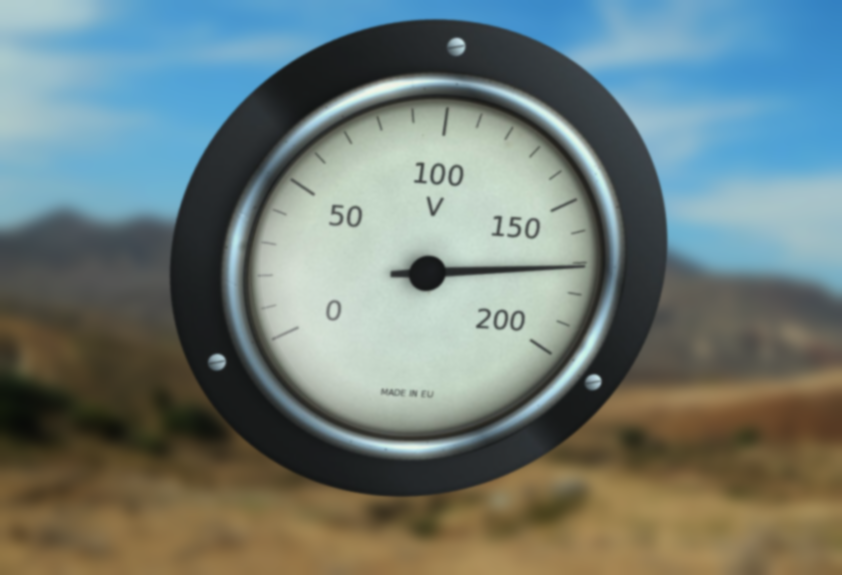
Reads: 170V
